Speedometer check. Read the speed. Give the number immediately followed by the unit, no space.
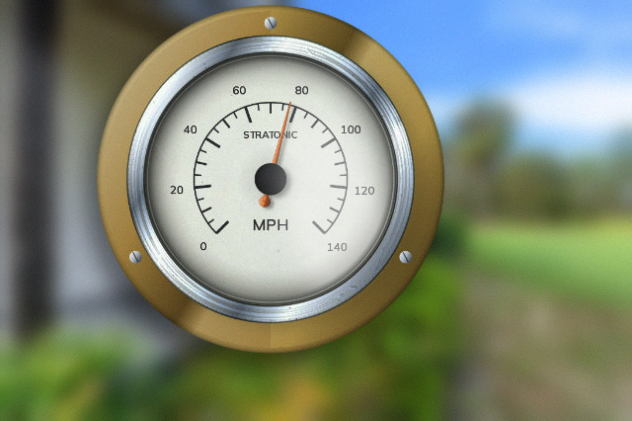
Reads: 77.5mph
